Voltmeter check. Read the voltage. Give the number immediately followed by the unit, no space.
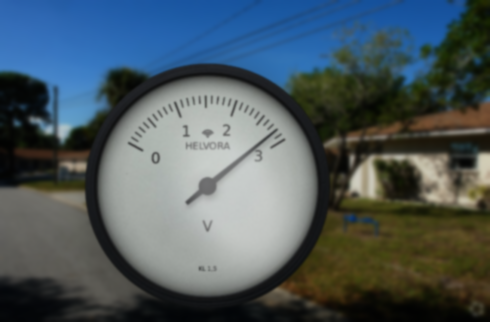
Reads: 2.8V
